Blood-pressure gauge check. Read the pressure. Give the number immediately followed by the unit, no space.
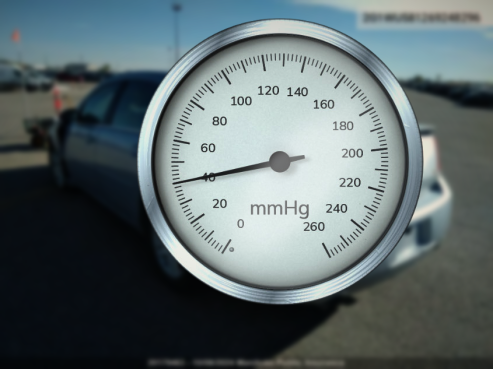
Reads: 40mmHg
